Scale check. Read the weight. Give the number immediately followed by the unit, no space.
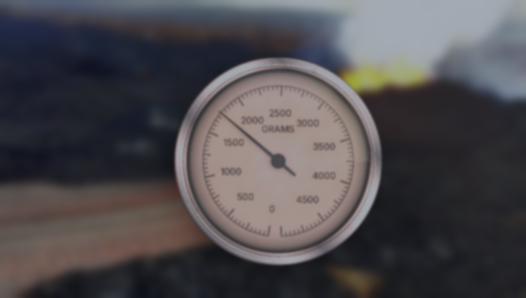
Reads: 1750g
